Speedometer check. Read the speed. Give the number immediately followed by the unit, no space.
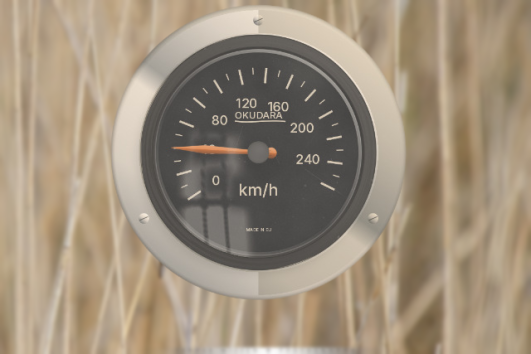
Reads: 40km/h
